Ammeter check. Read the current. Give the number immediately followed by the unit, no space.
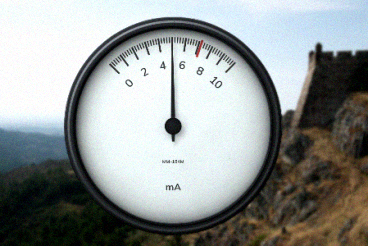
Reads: 5mA
